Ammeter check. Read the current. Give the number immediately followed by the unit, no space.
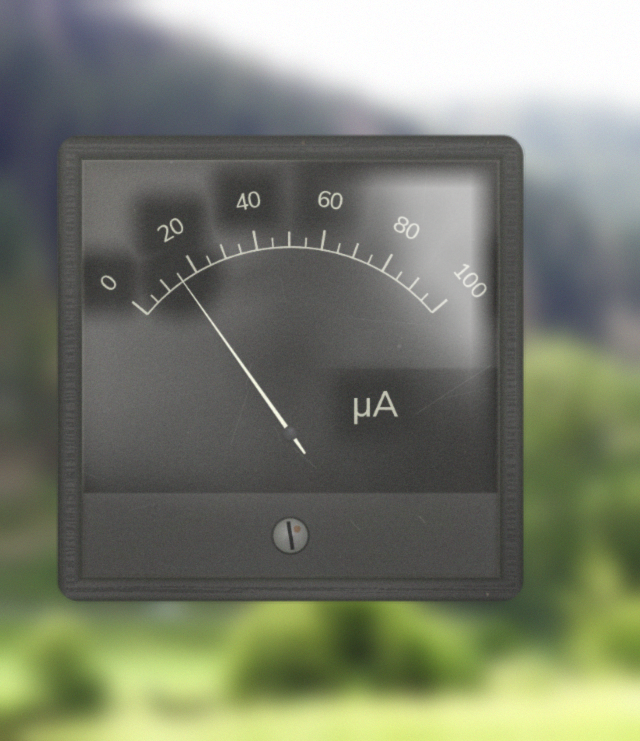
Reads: 15µA
